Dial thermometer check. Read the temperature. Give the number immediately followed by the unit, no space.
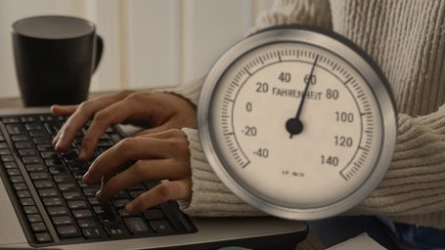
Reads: 60°F
